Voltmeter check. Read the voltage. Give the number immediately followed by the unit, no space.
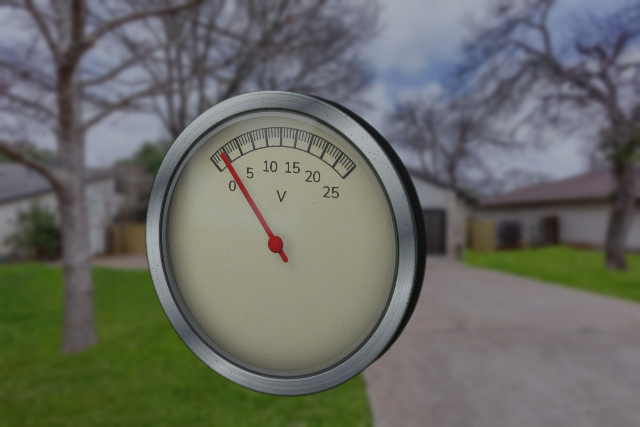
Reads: 2.5V
